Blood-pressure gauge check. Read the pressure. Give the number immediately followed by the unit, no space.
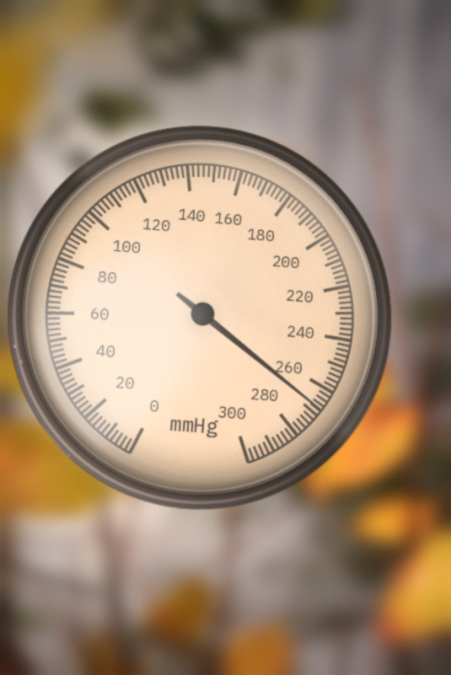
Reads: 268mmHg
